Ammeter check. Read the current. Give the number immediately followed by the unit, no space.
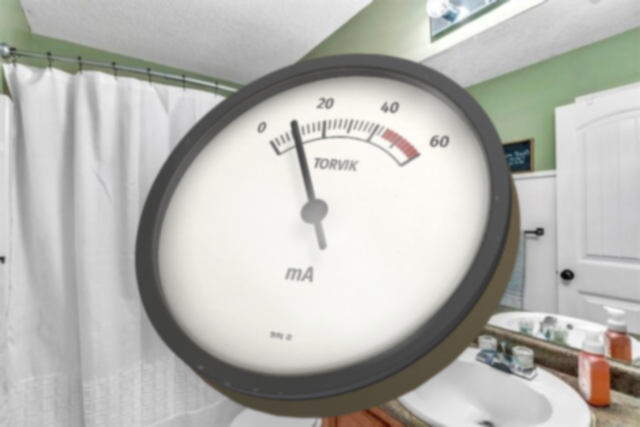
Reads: 10mA
